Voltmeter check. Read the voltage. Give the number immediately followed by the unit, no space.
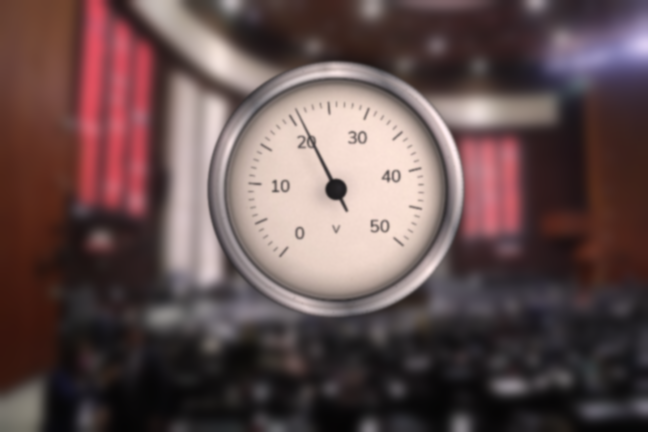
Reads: 21V
